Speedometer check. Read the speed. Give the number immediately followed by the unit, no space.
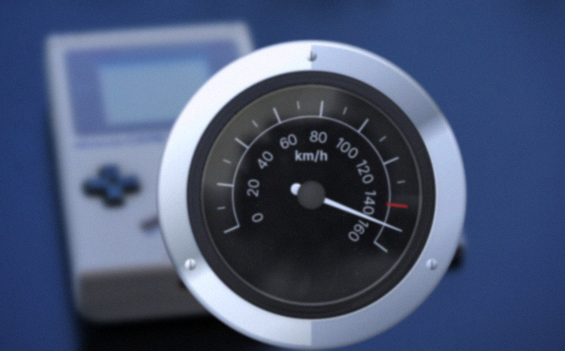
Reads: 150km/h
